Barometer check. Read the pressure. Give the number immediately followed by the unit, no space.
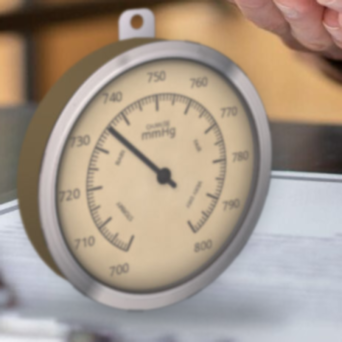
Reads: 735mmHg
